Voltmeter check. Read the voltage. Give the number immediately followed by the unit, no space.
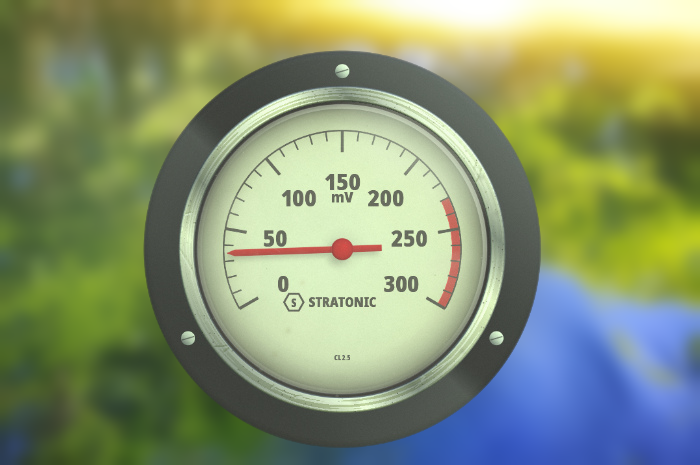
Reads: 35mV
